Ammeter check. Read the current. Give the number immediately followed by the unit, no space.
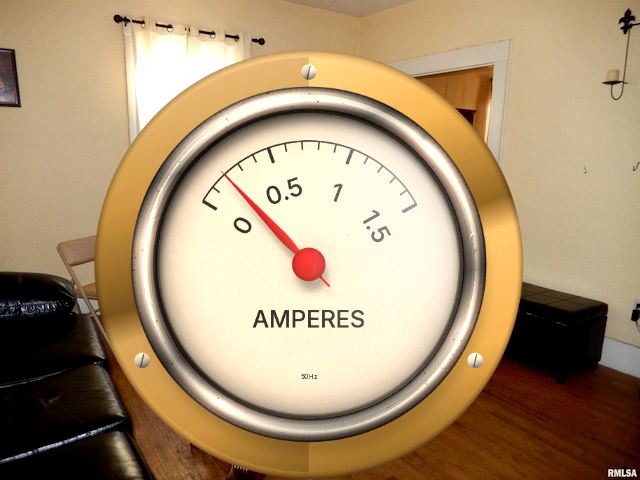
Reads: 0.2A
